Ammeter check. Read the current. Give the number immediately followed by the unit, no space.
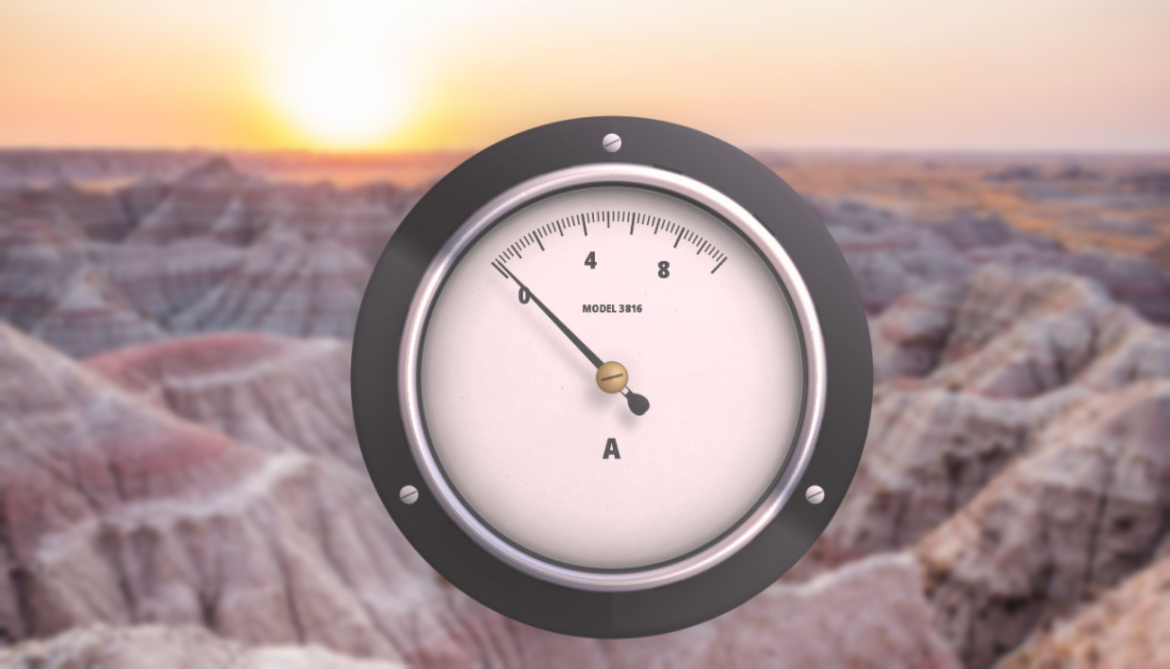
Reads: 0.2A
